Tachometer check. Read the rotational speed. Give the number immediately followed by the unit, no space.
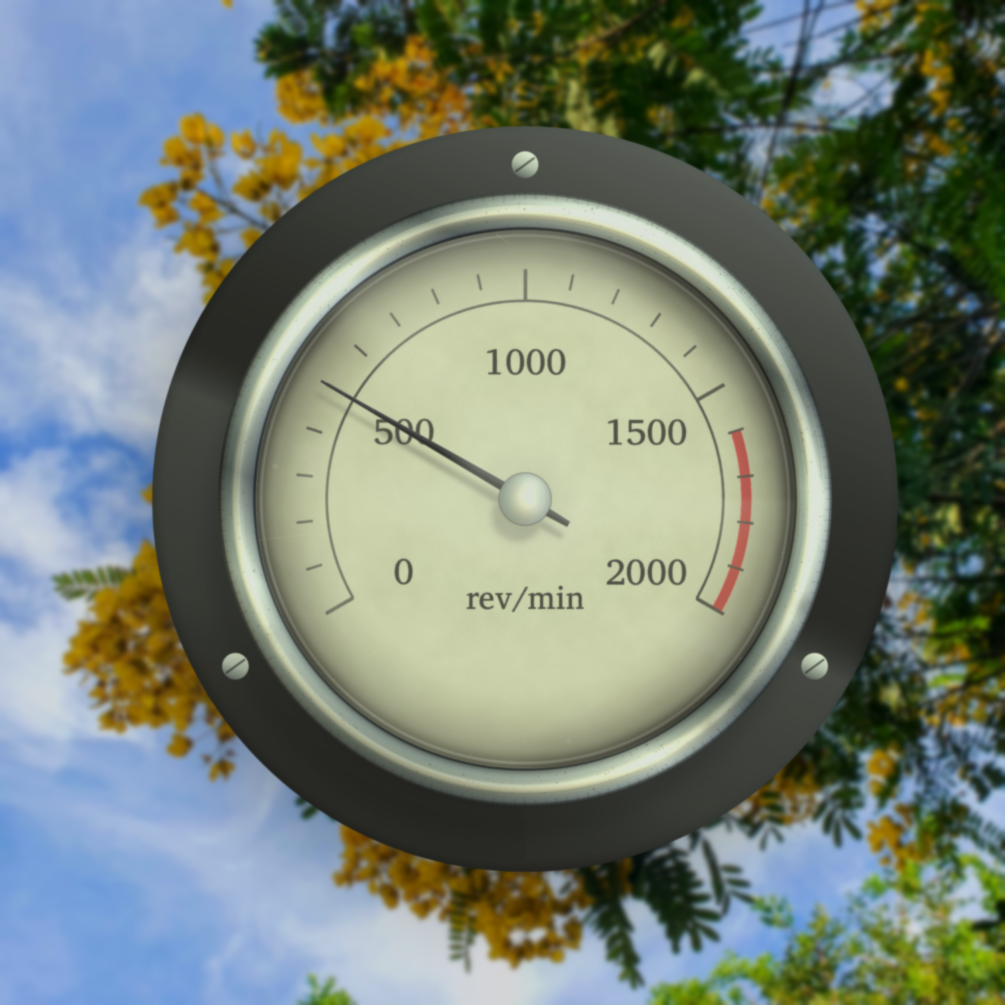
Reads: 500rpm
